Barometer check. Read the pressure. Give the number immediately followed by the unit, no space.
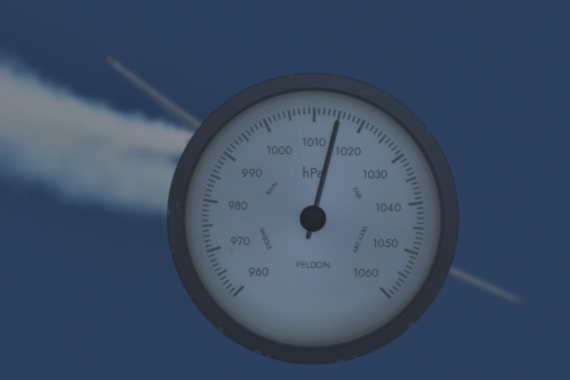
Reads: 1015hPa
